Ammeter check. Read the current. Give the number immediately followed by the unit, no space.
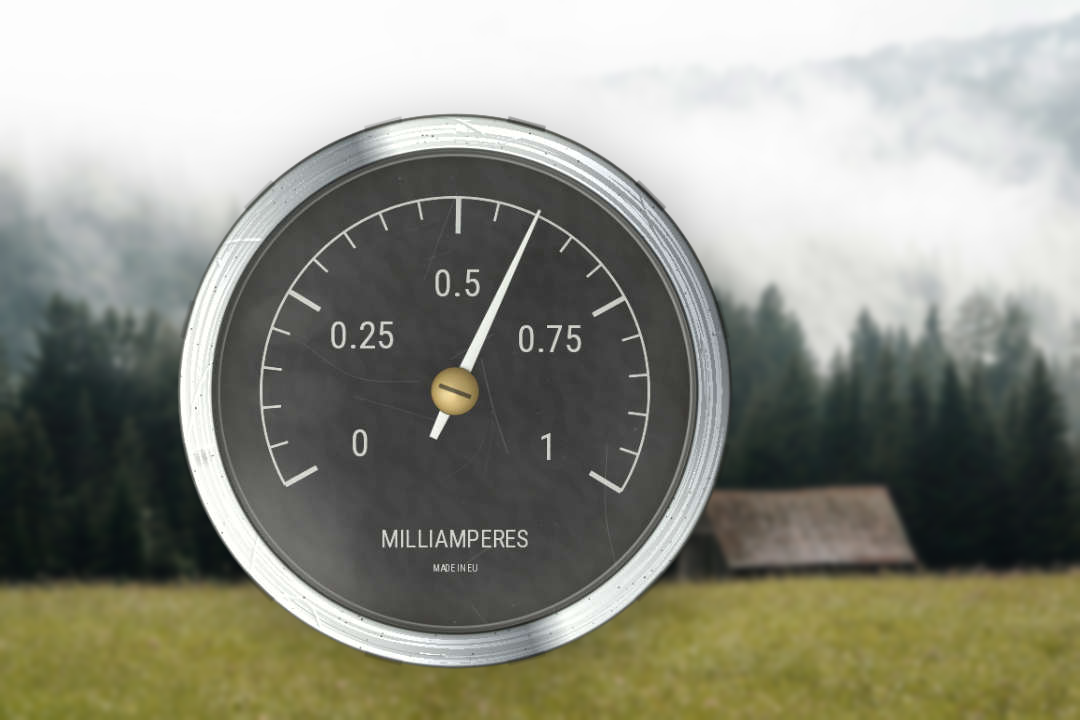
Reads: 0.6mA
